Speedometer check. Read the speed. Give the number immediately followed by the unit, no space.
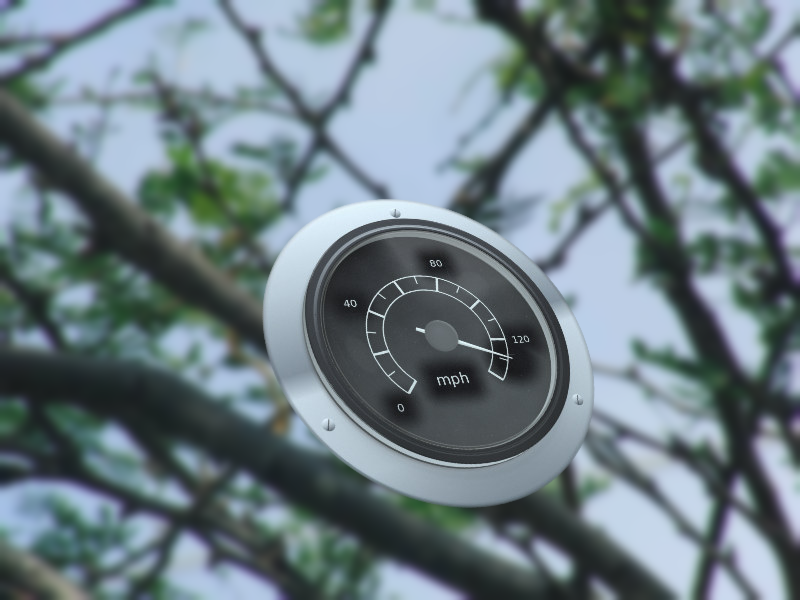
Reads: 130mph
